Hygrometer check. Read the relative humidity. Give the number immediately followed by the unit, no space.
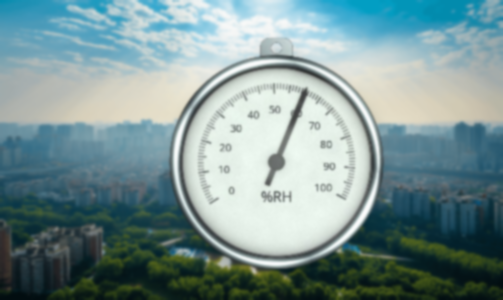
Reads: 60%
